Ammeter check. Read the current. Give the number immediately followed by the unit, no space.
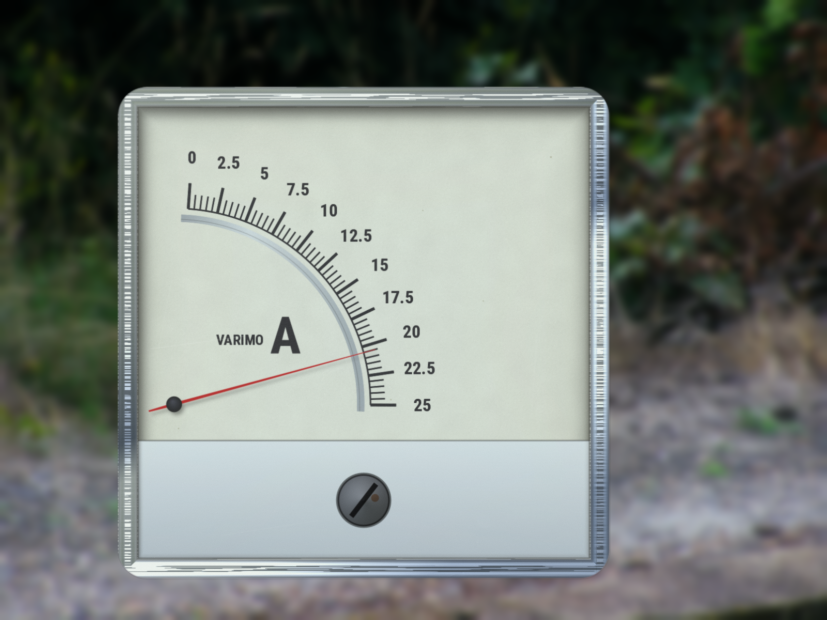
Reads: 20.5A
